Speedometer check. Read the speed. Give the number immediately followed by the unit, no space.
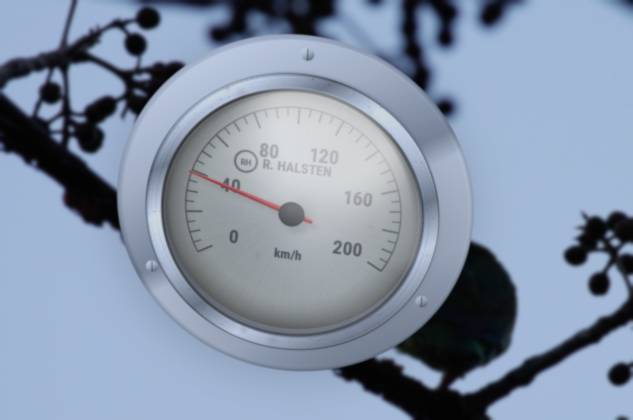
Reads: 40km/h
